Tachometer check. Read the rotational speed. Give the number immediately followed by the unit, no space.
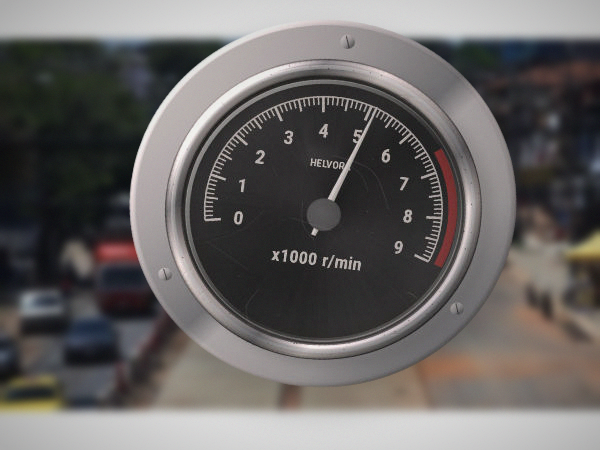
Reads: 5100rpm
